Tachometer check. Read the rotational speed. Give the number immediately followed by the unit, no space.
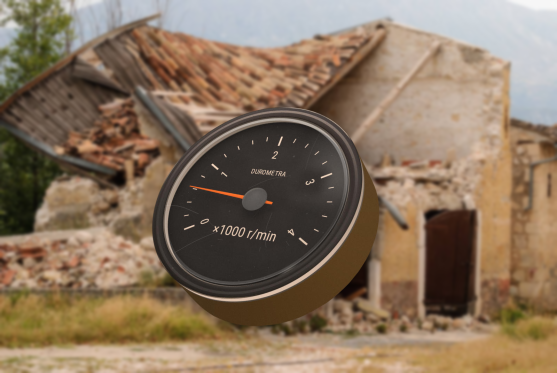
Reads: 600rpm
